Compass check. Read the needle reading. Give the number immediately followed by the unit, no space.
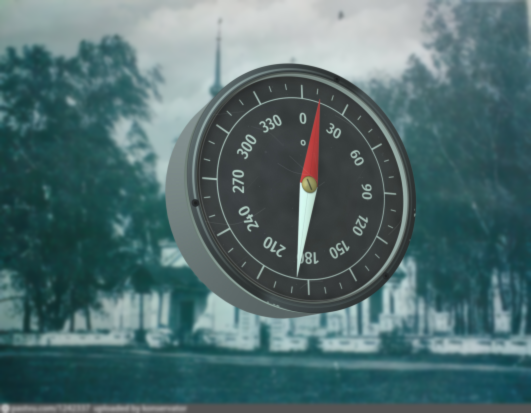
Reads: 10°
